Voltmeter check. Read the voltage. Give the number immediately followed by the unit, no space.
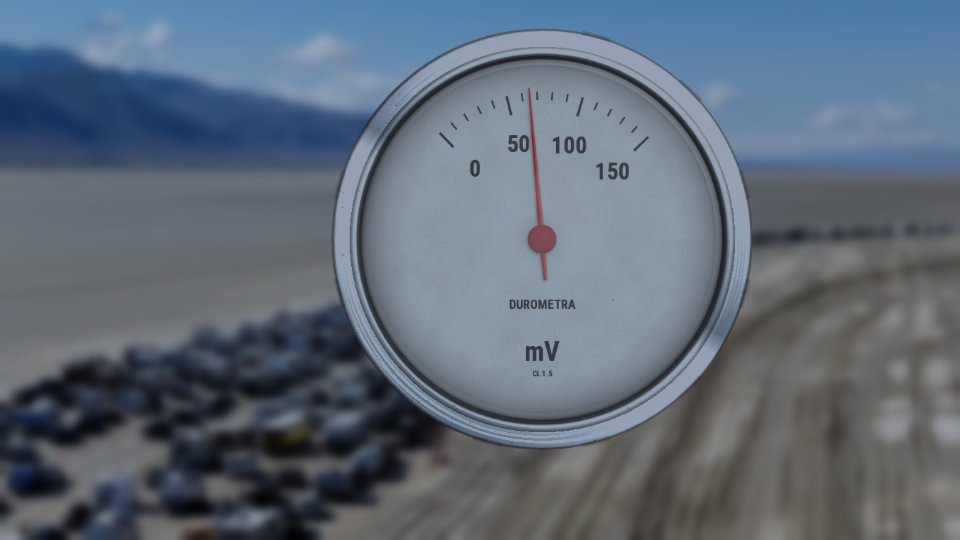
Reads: 65mV
